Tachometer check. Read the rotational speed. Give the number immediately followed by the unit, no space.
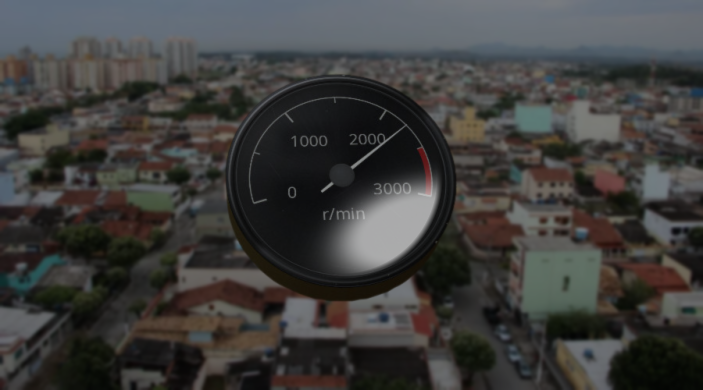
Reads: 2250rpm
